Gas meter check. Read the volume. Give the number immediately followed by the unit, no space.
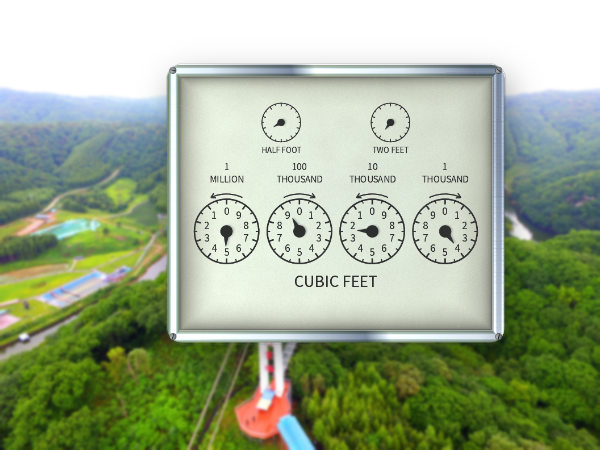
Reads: 492400ft³
